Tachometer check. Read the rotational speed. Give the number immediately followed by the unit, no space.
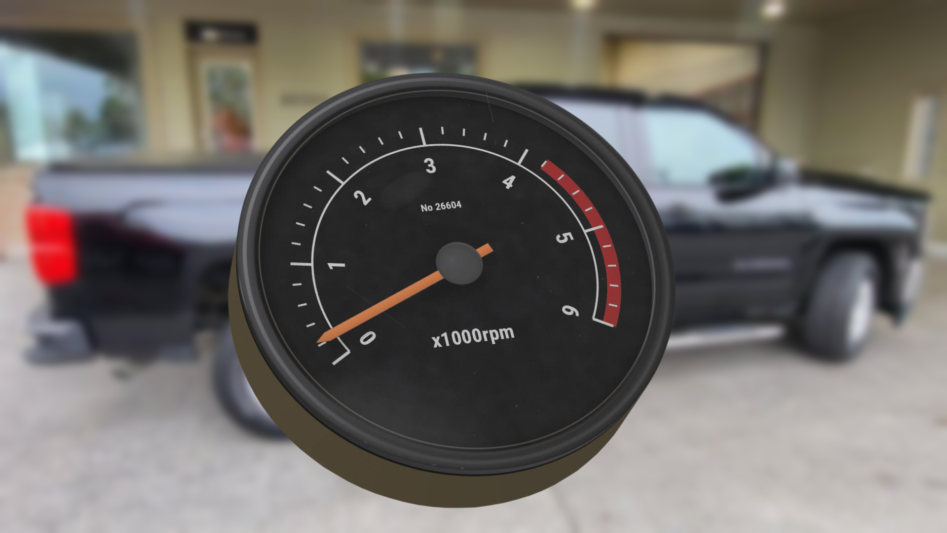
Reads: 200rpm
